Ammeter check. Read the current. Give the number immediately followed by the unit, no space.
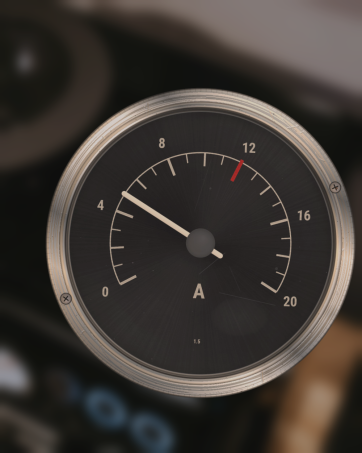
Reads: 5A
